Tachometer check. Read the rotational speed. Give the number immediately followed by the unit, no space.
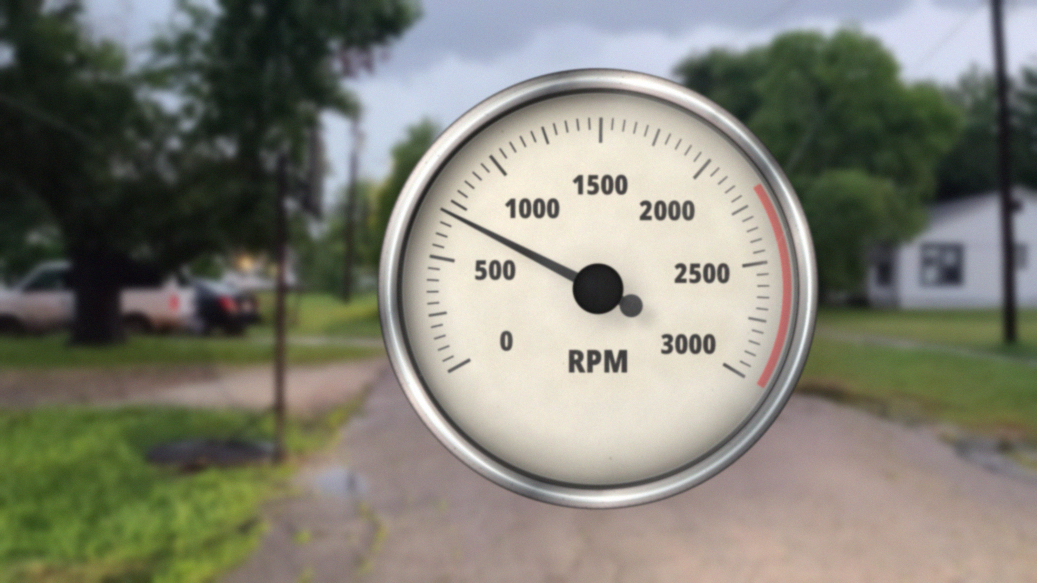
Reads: 700rpm
